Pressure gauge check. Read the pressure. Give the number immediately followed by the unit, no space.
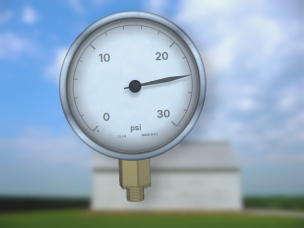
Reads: 24psi
